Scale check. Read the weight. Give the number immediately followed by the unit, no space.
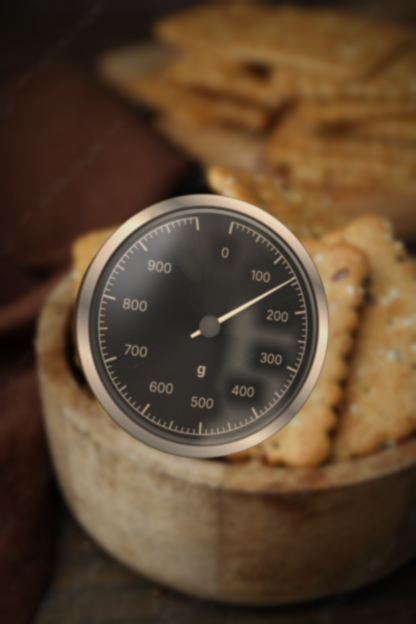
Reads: 140g
